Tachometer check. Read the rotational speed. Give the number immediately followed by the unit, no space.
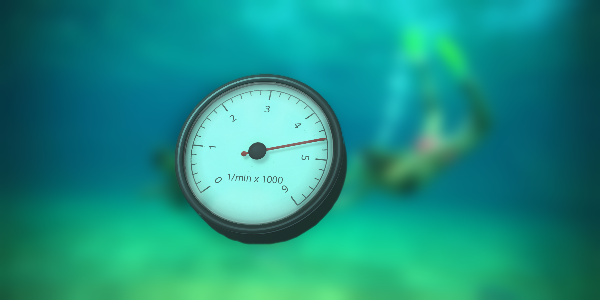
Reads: 4600rpm
